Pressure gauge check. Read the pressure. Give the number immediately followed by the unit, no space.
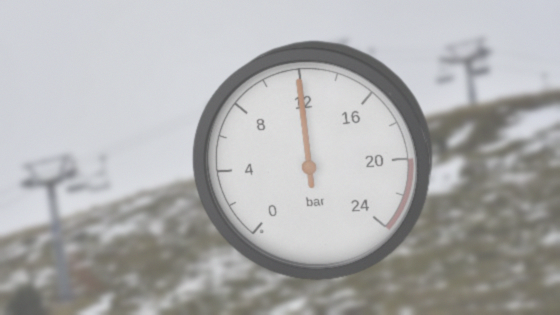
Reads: 12bar
